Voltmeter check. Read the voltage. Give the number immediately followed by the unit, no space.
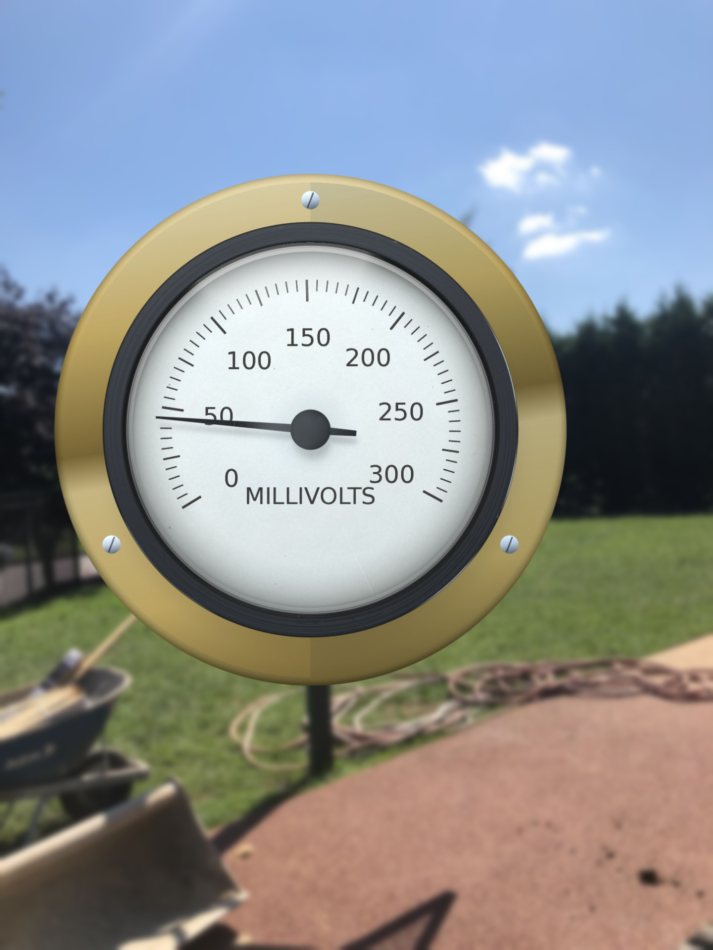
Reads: 45mV
